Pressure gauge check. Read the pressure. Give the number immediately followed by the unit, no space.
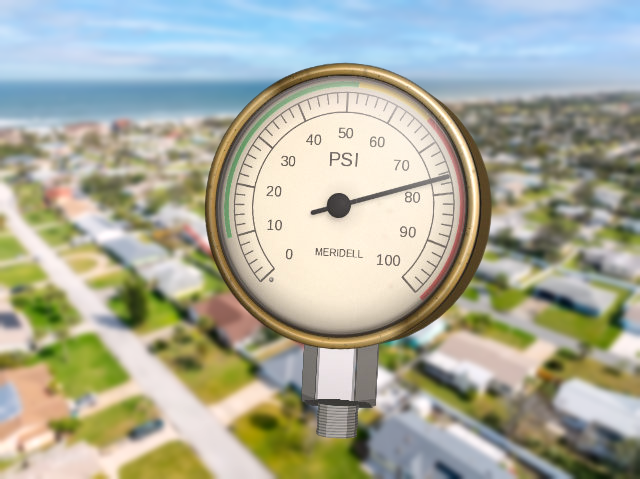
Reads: 77psi
